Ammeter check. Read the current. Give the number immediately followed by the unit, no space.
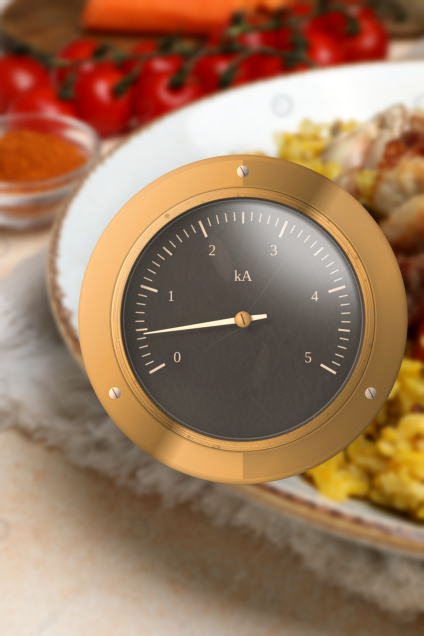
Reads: 0.45kA
